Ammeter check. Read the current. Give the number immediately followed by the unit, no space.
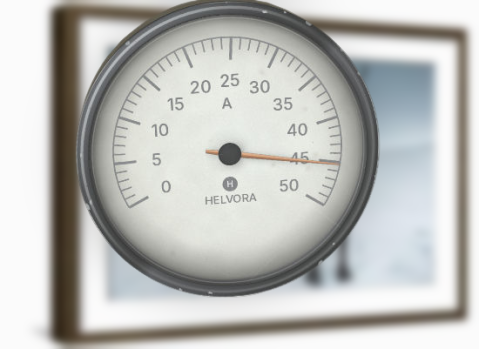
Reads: 45A
